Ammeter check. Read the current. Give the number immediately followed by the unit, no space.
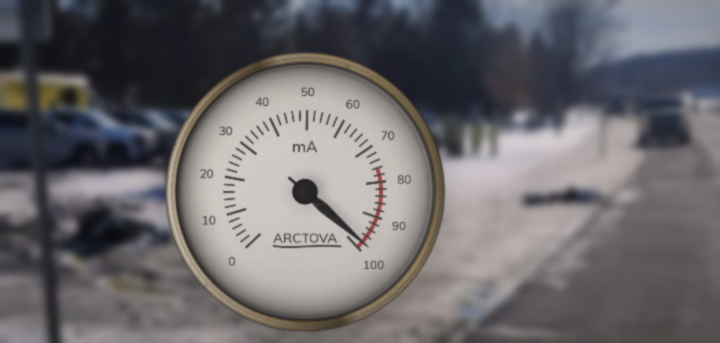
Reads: 98mA
